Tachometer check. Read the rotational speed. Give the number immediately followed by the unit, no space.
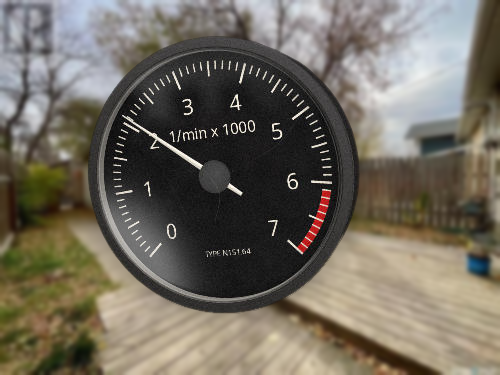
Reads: 2100rpm
